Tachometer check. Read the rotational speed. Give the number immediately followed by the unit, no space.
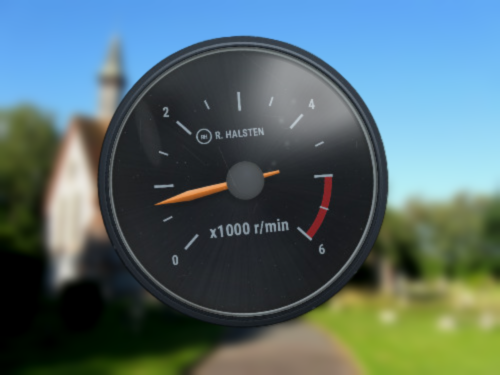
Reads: 750rpm
